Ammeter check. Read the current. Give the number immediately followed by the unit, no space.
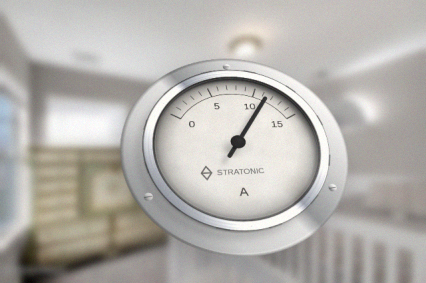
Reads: 11.5A
